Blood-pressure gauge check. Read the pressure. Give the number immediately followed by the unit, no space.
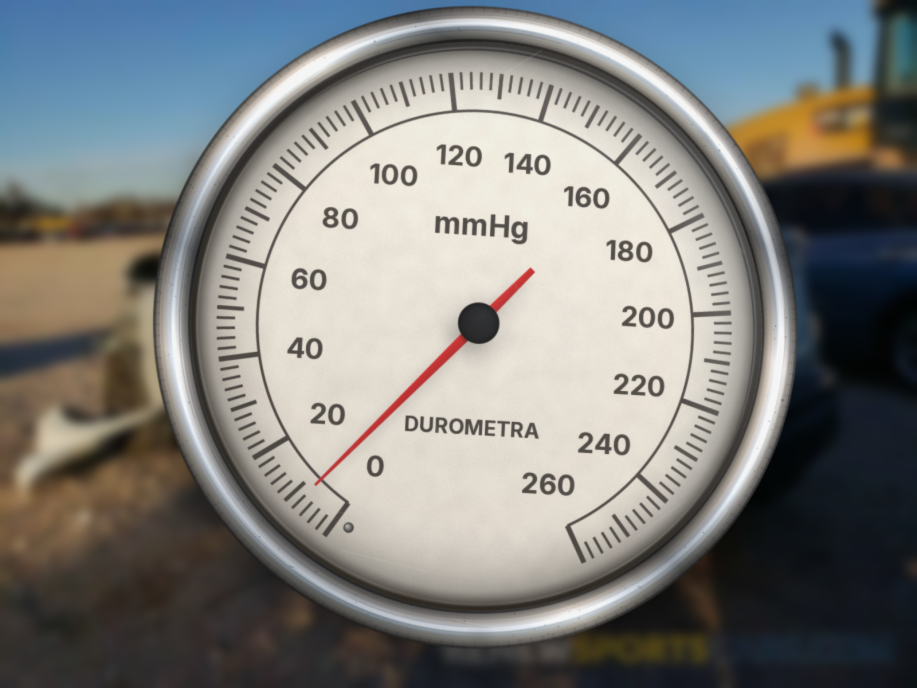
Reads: 8mmHg
